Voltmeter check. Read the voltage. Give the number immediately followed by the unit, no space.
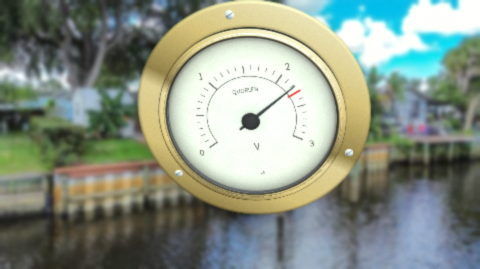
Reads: 2.2V
